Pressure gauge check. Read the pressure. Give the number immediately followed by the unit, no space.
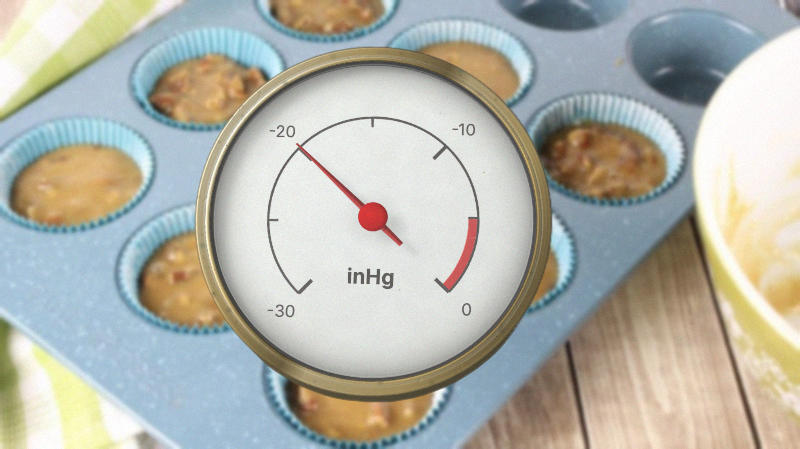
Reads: -20inHg
